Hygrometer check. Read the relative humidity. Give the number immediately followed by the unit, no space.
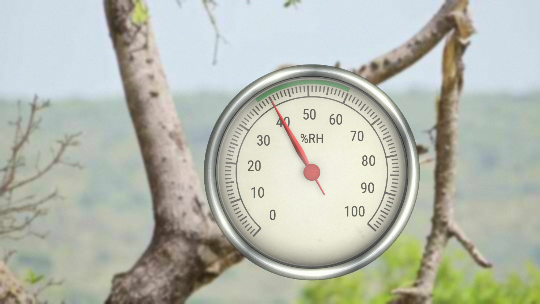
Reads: 40%
